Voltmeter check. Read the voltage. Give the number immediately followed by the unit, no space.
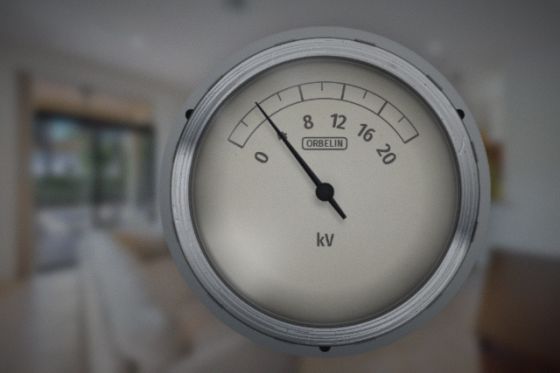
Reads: 4kV
